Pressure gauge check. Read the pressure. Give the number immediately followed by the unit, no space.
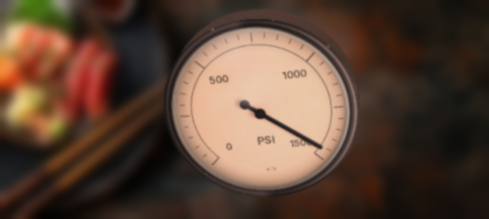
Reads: 1450psi
